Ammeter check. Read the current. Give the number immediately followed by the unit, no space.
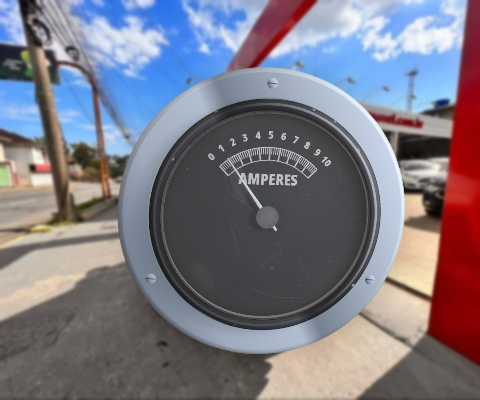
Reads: 1A
